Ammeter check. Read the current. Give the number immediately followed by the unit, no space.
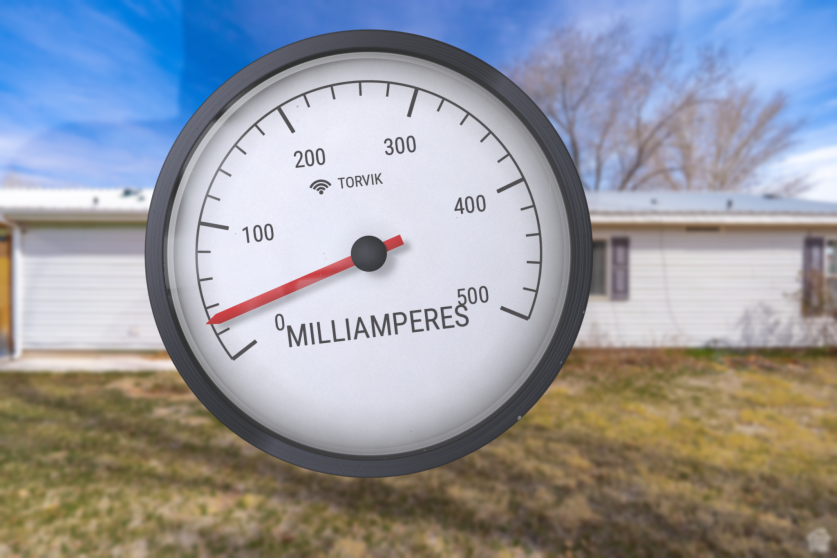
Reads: 30mA
